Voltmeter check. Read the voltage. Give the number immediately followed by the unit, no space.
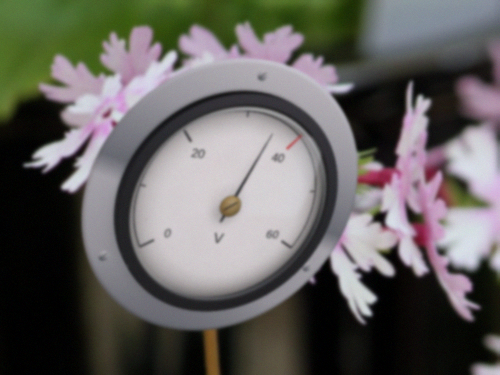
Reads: 35V
